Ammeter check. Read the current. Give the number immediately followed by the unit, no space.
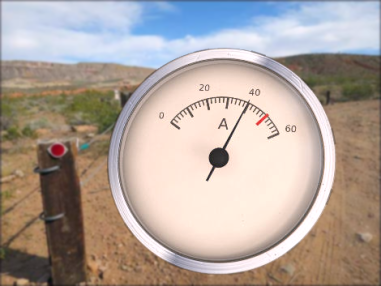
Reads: 40A
